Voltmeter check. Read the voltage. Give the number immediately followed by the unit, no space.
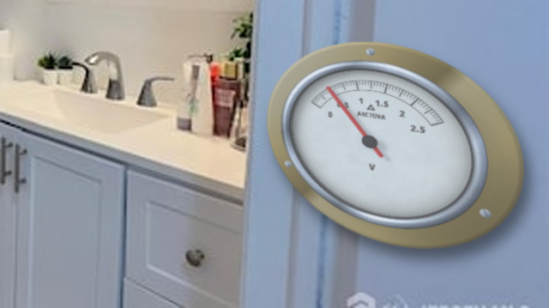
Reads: 0.5V
